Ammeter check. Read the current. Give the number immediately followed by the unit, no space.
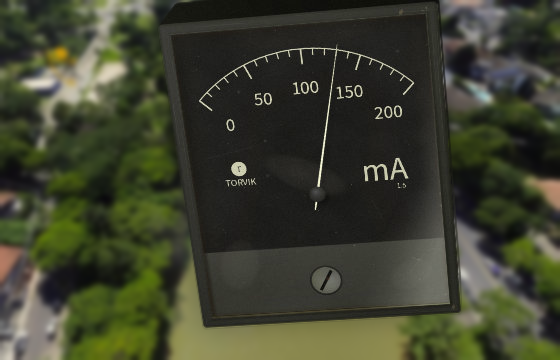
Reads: 130mA
